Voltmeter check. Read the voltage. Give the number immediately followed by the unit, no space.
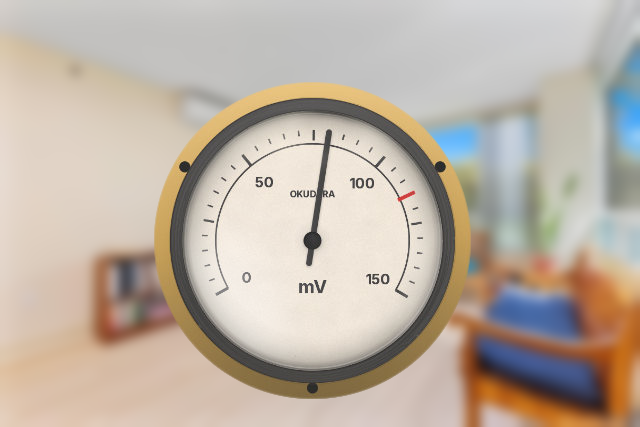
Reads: 80mV
